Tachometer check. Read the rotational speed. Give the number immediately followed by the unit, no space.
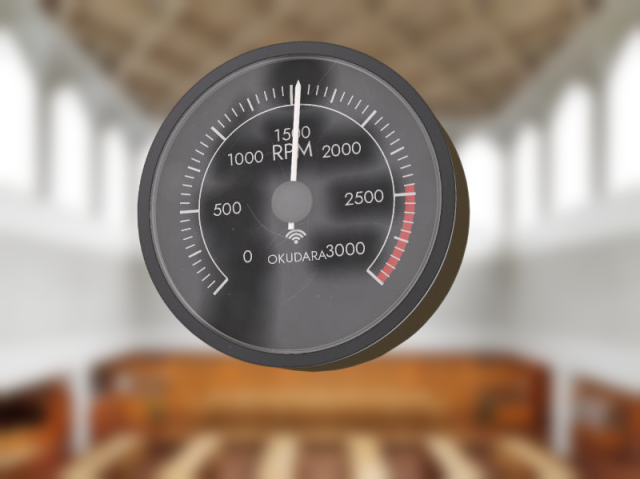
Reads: 1550rpm
